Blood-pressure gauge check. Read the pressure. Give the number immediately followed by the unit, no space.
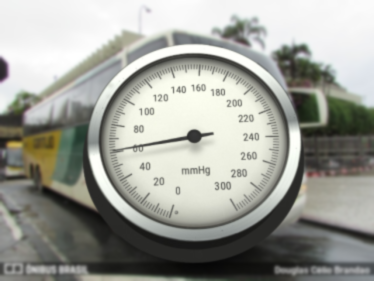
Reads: 60mmHg
